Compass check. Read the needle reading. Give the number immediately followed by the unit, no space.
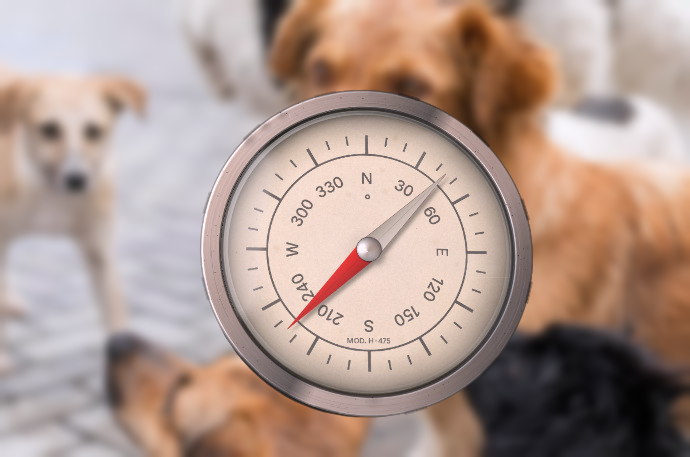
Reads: 225°
